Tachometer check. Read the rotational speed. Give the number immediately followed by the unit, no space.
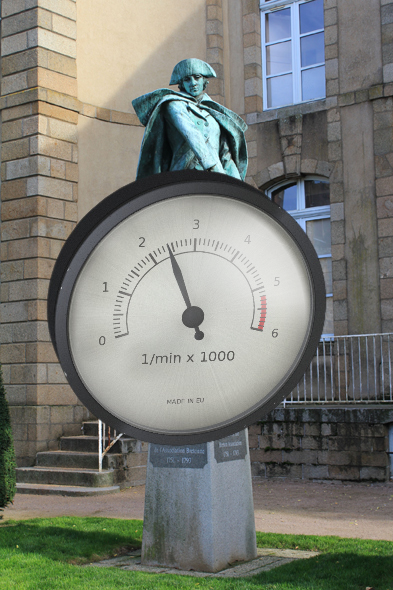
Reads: 2400rpm
